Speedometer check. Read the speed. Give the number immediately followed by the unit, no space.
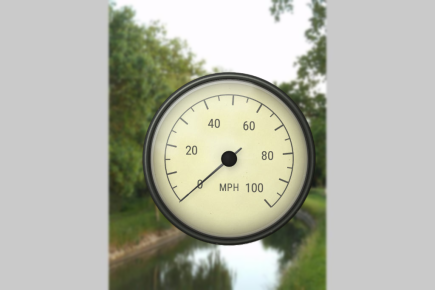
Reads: 0mph
